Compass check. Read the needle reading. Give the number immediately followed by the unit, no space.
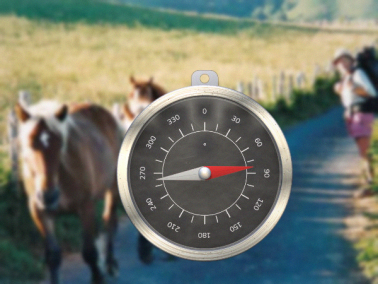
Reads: 82.5°
